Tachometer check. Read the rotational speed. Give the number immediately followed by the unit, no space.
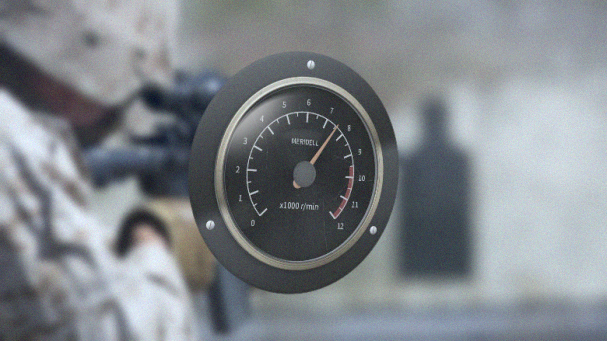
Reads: 7500rpm
